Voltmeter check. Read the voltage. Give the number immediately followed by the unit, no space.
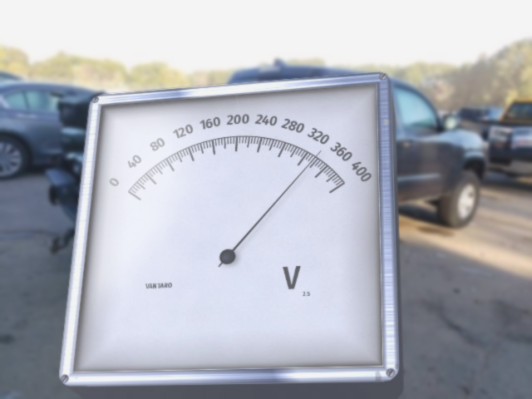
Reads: 340V
